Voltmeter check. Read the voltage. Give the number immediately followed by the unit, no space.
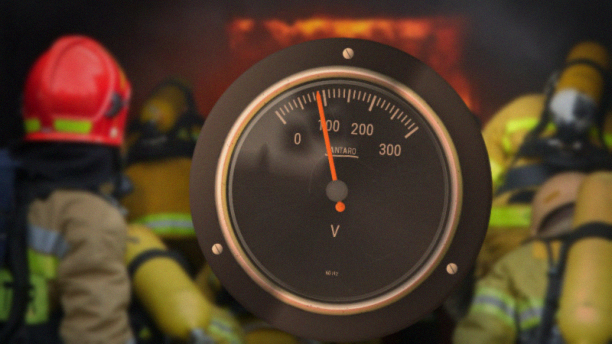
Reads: 90V
